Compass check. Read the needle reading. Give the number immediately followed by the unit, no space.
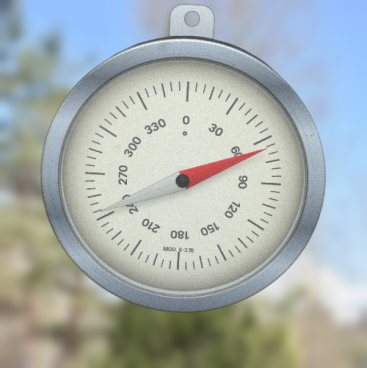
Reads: 65°
